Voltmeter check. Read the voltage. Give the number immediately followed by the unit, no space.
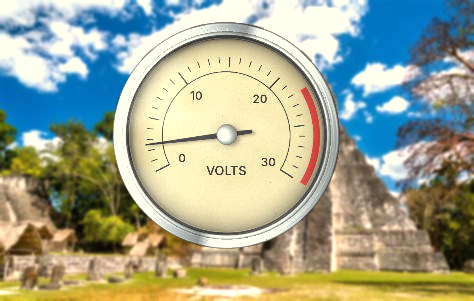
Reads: 2.5V
